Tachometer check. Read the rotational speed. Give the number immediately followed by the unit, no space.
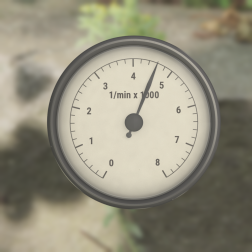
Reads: 4600rpm
